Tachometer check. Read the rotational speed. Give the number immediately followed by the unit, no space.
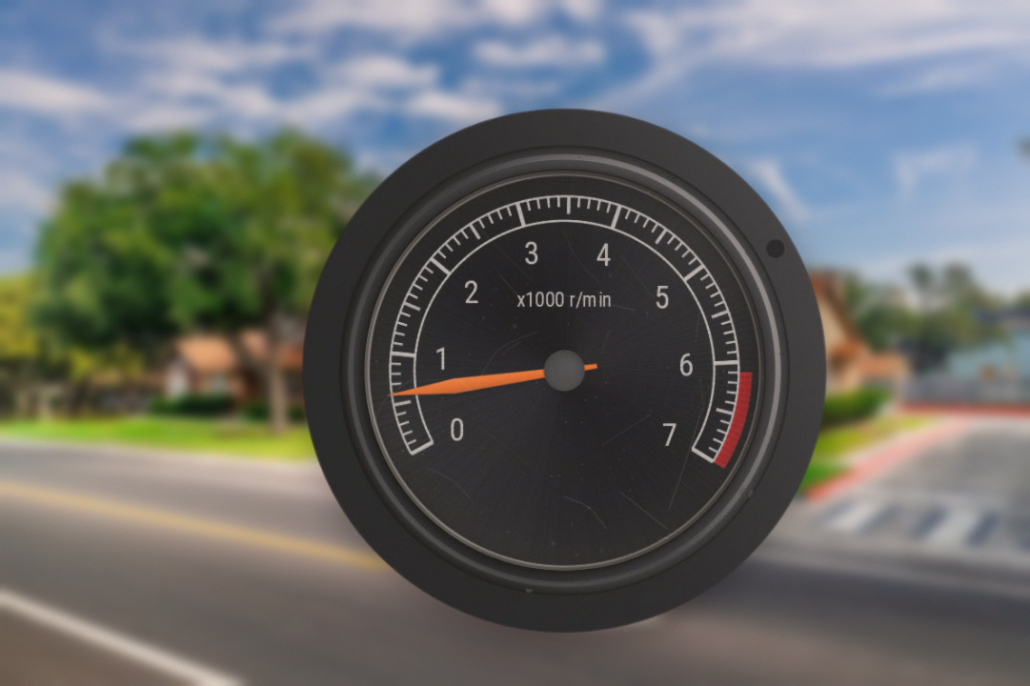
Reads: 600rpm
